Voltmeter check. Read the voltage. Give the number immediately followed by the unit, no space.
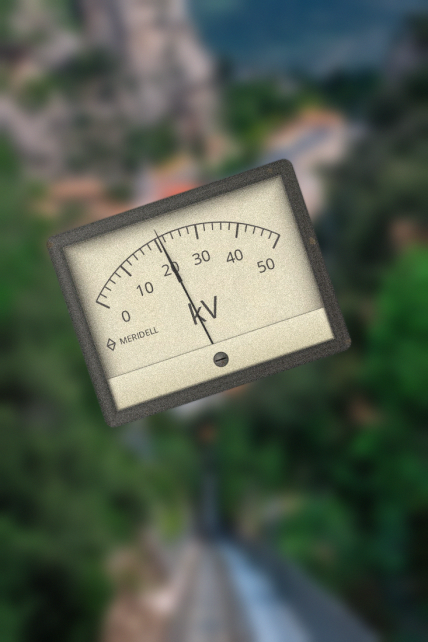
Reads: 21kV
